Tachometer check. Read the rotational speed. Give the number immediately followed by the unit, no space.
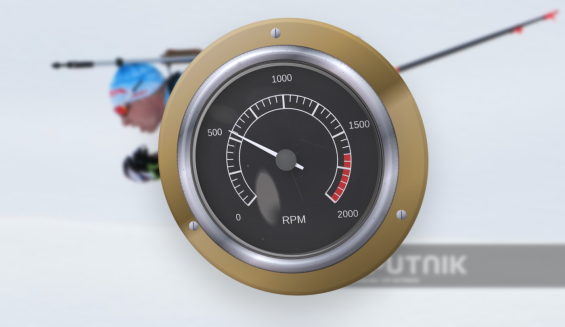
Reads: 550rpm
